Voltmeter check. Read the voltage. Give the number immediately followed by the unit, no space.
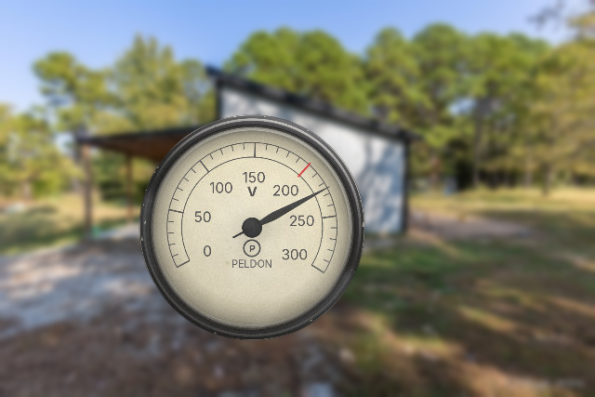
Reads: 225V
